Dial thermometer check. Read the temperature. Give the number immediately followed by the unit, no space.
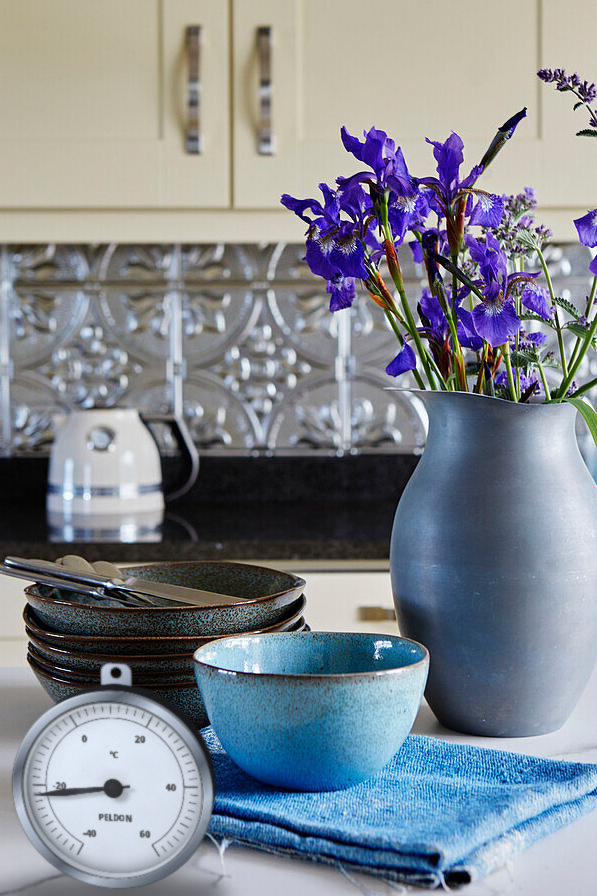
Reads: -22°C
